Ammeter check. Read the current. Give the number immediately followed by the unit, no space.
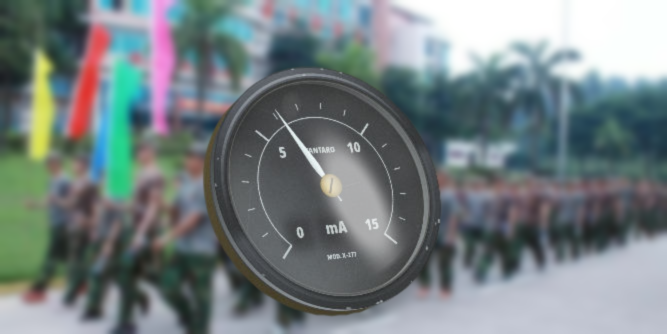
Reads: 6mA
